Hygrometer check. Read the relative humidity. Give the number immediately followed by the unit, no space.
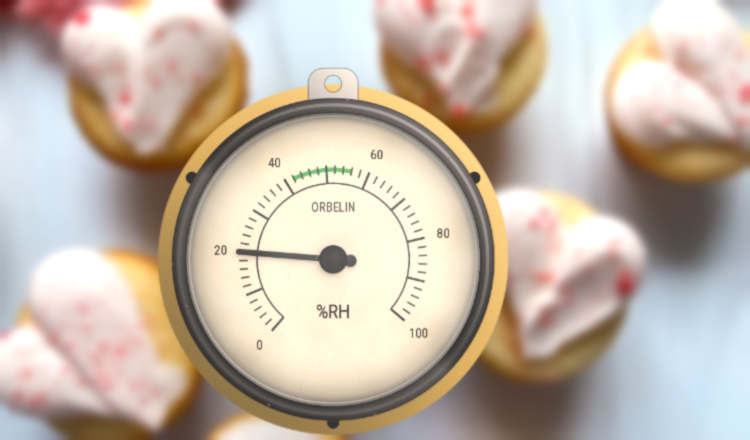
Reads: 20%
